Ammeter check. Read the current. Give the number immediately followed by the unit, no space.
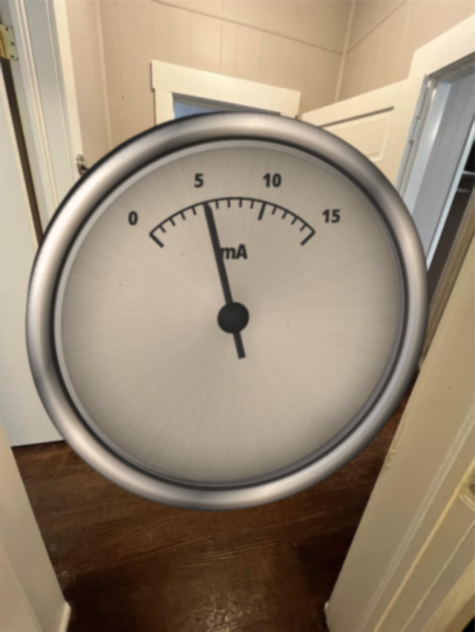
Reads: 5mA
